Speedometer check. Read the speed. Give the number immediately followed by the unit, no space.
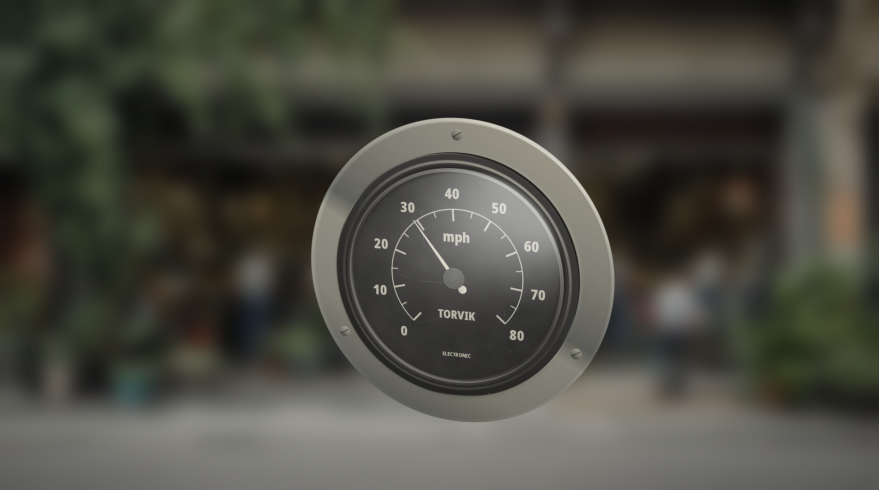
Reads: 30mph
